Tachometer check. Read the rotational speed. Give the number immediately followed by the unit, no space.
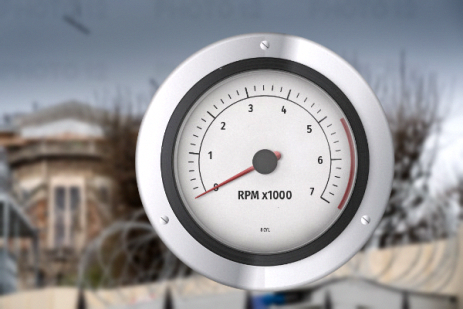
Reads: 0rpm
